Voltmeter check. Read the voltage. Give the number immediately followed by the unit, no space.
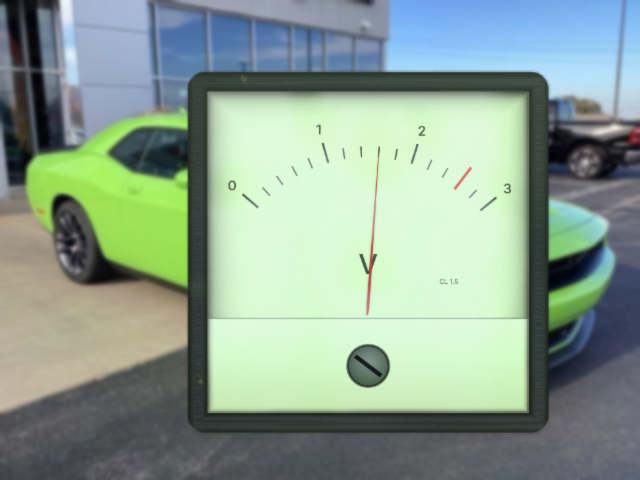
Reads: 1.6V
